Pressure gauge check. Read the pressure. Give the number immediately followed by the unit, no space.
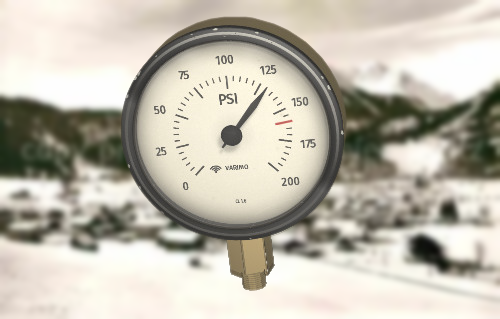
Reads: 130psi
